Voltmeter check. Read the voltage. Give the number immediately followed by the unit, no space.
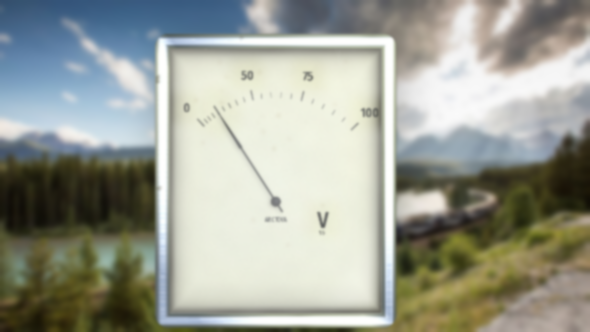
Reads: 25V
